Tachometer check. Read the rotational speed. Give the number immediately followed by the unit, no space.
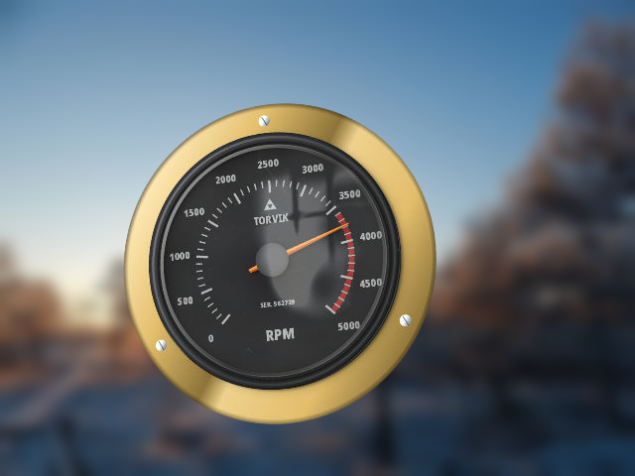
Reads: 3800rpm
